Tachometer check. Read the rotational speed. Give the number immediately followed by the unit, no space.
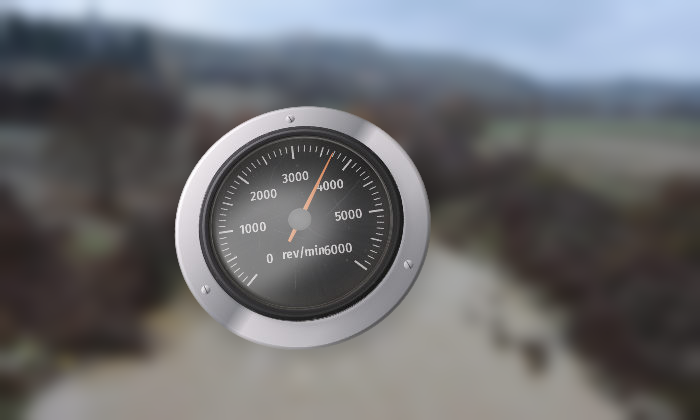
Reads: 3700rpm
